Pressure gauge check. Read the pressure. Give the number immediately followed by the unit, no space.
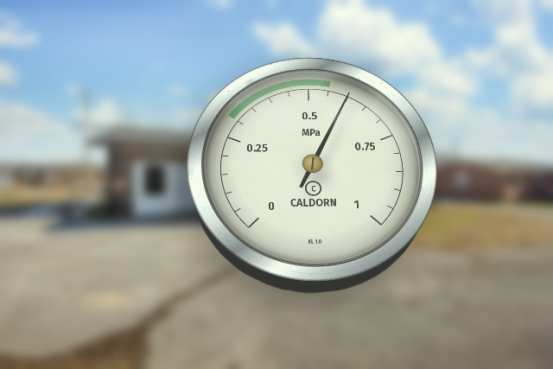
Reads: 0.6MPa
